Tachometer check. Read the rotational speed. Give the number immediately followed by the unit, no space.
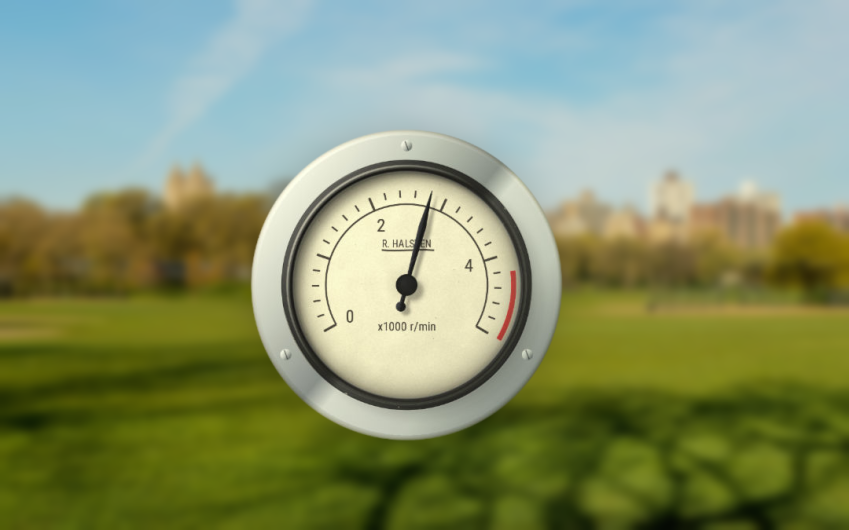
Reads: 2800rpm
